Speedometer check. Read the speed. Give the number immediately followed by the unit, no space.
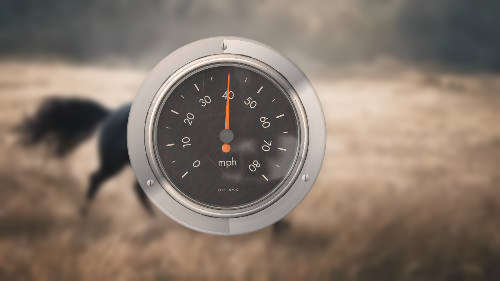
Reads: 40mph
